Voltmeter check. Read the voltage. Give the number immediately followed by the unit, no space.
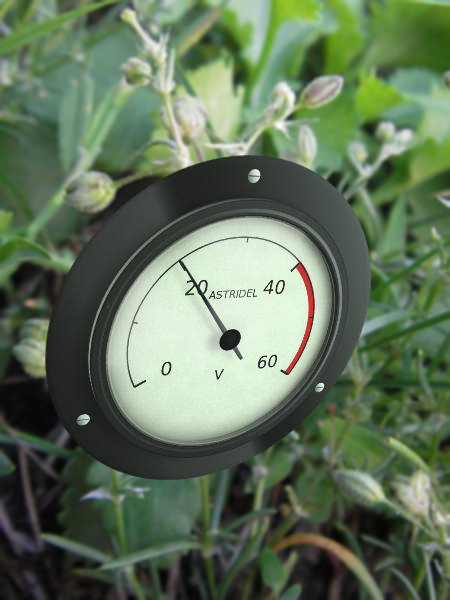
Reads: 20V
